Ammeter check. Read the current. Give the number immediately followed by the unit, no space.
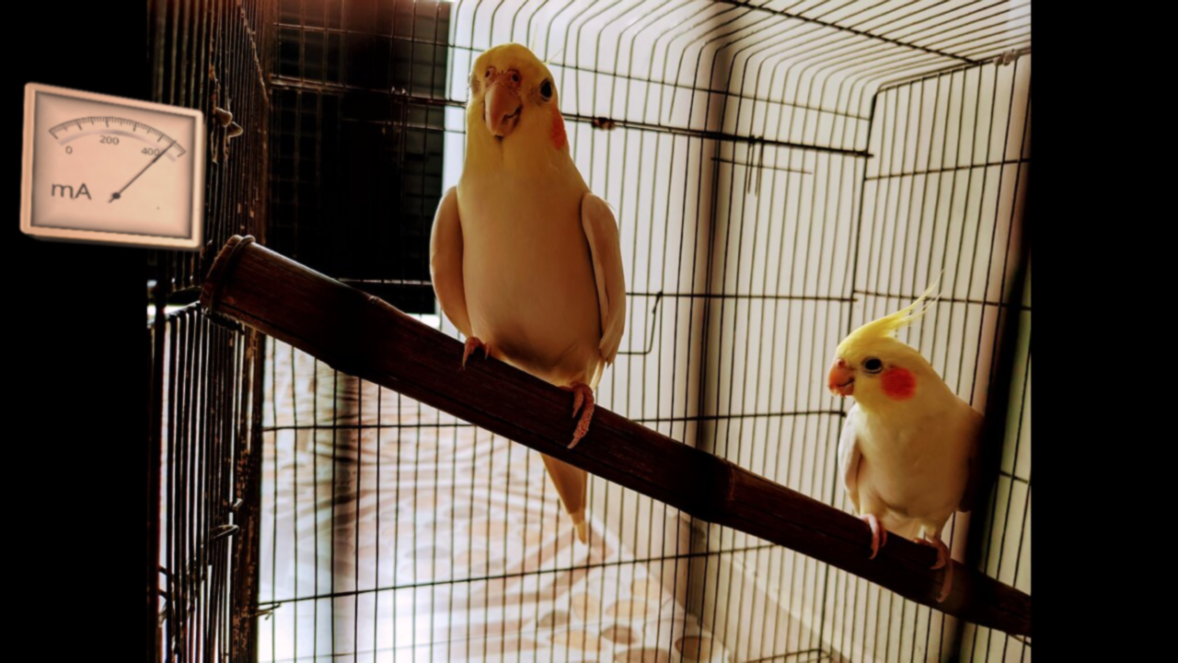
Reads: 450mA
